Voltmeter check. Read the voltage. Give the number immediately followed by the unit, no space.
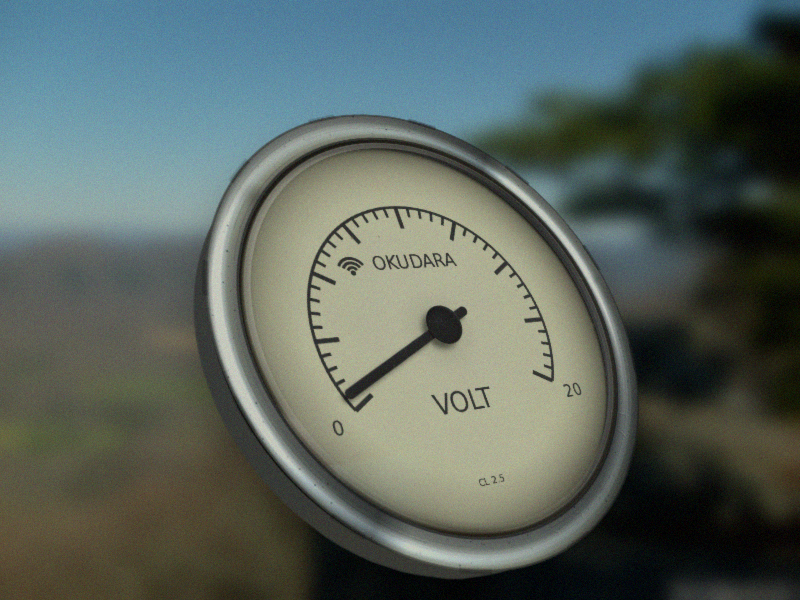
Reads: 0.5V
